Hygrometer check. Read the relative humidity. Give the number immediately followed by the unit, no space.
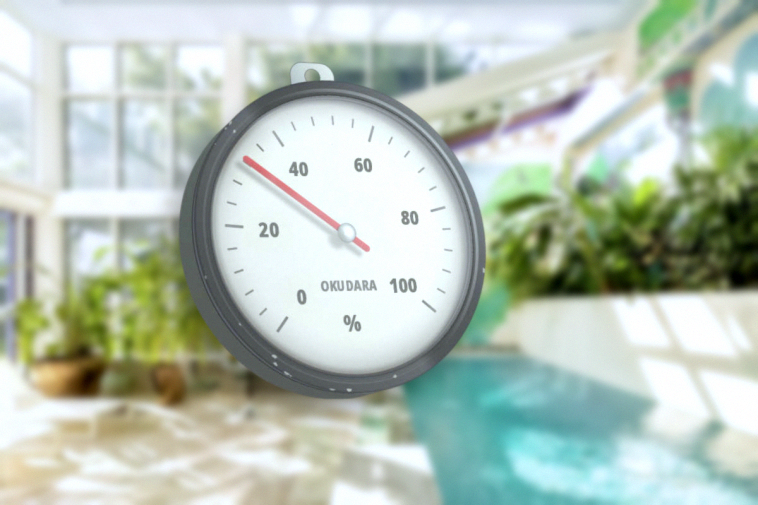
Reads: 32%
